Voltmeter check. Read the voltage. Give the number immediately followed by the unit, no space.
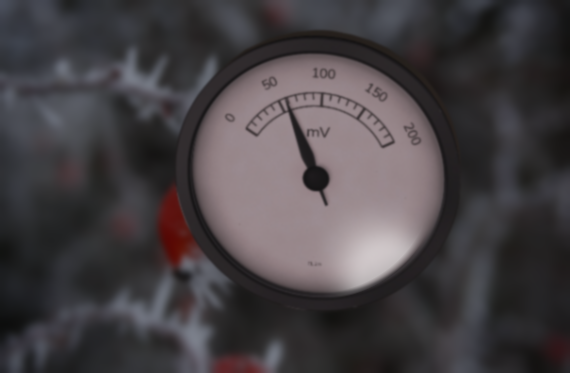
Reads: 60mV
